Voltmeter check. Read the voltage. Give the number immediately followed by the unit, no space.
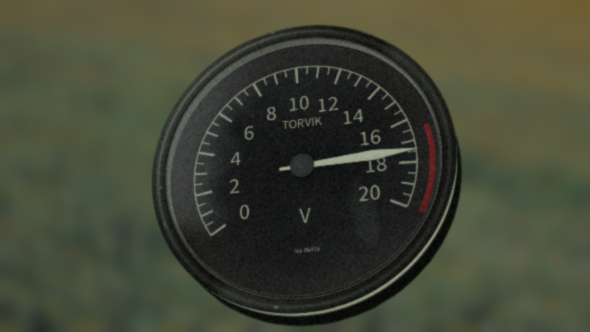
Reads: 17.5V
